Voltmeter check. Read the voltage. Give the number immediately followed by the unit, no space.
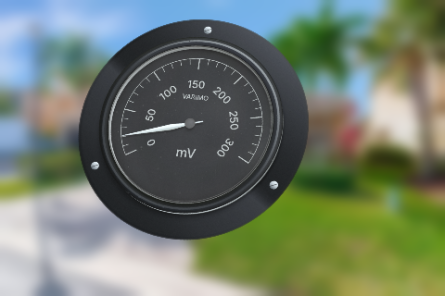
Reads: 20mV
